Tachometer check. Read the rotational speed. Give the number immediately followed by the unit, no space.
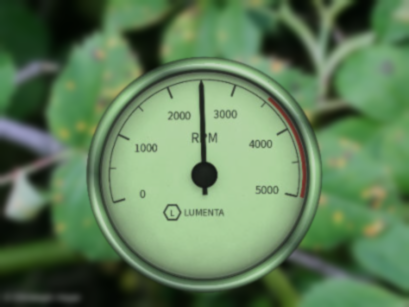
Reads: 2500rpm
